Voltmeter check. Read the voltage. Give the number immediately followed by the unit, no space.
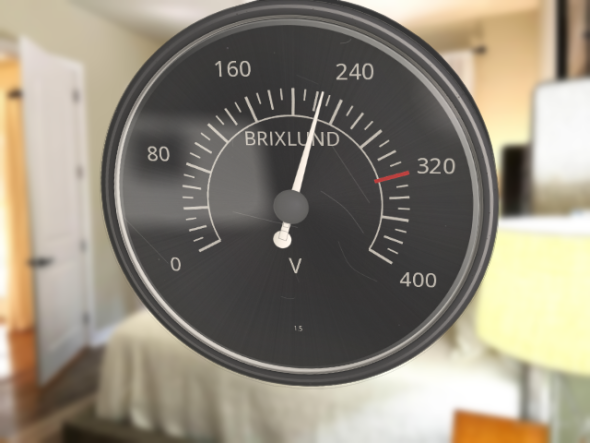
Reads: 225V
